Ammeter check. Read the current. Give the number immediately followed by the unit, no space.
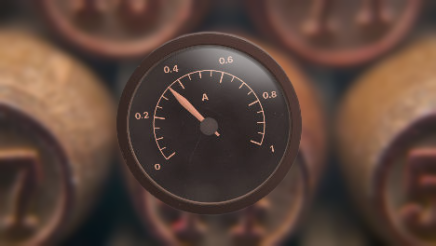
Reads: 0.35A
